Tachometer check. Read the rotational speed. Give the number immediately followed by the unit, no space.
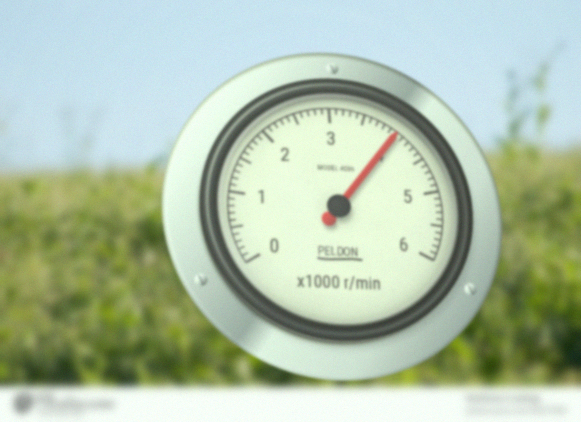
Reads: 4000rpm
